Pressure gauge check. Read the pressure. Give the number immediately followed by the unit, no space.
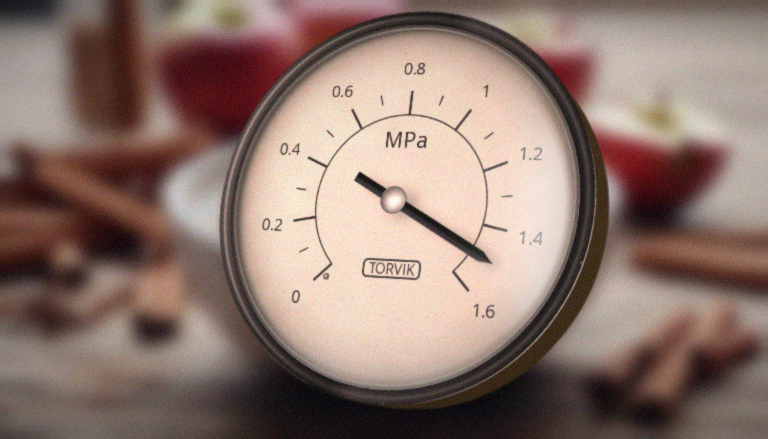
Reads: 1.5MPa
